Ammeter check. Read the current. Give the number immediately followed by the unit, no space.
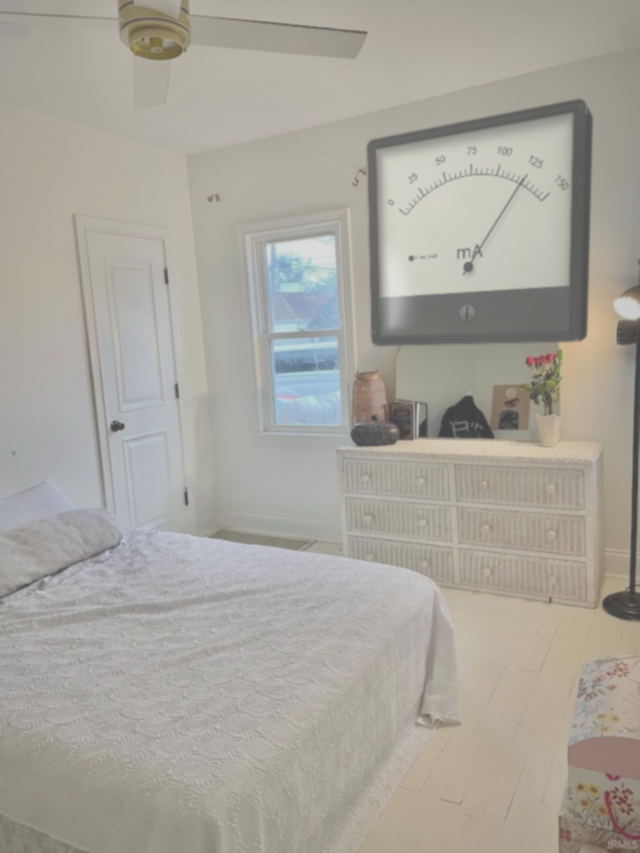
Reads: 125mA
